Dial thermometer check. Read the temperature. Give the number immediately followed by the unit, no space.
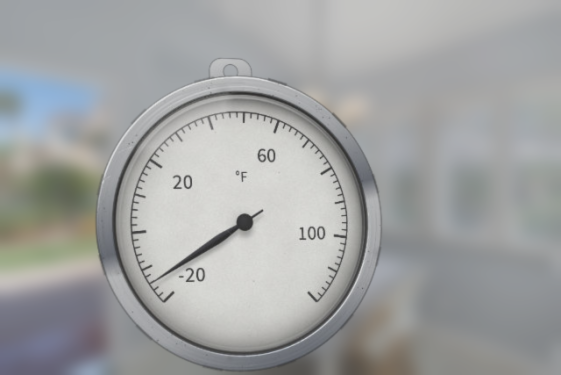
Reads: -14°F
